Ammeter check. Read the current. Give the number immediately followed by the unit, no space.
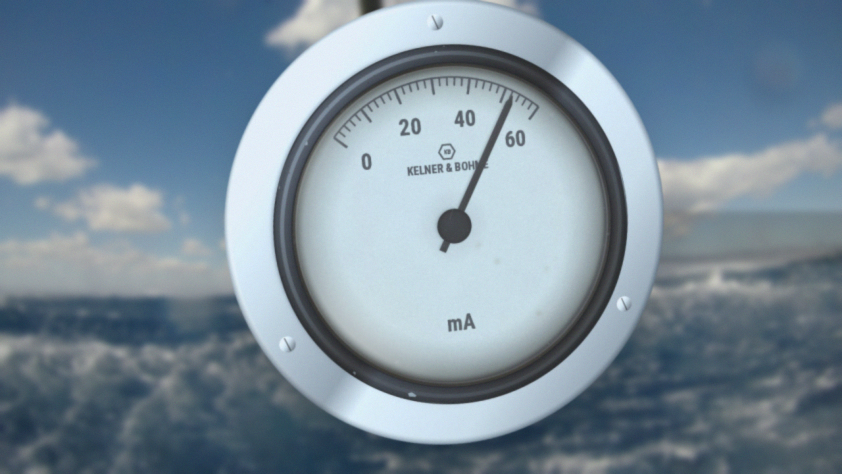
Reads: 52mA
